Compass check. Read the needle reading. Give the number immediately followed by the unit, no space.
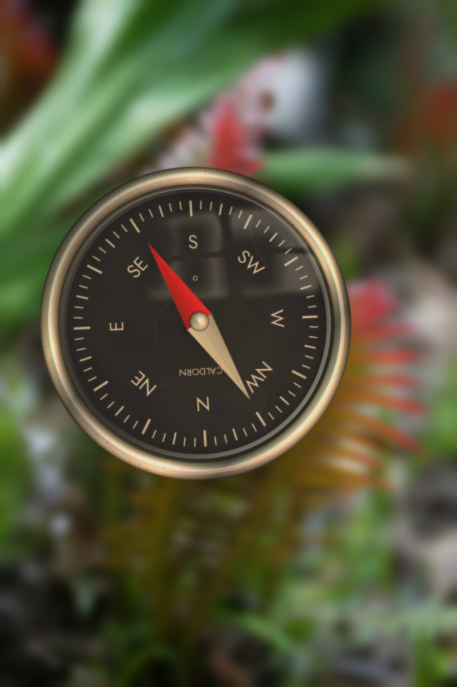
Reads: 150°
